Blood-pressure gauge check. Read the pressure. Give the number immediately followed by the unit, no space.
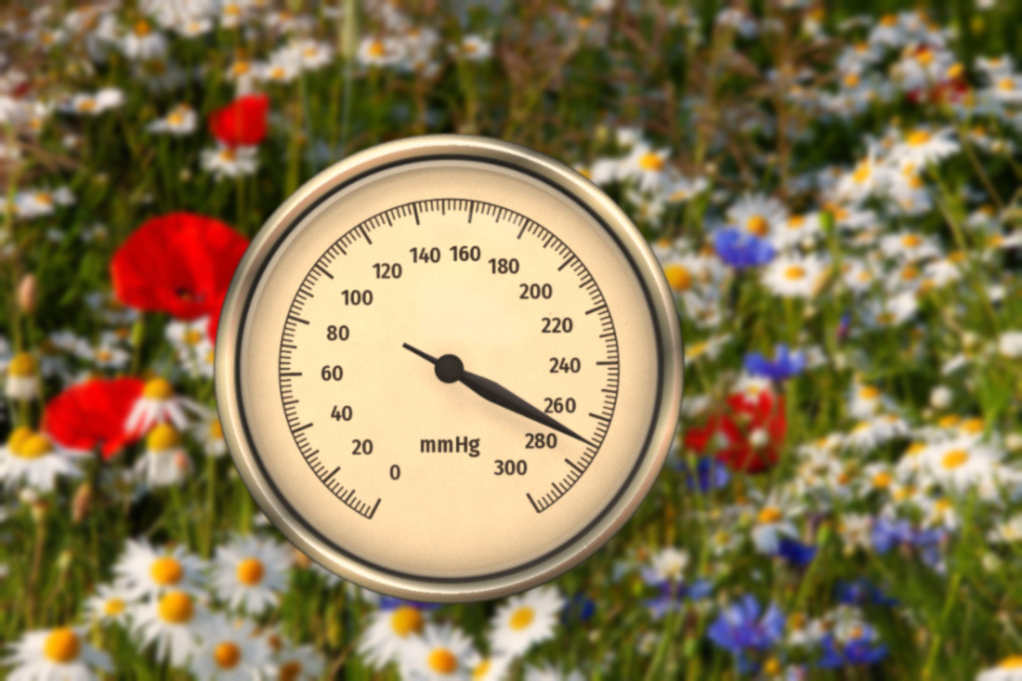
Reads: 270mmHg
